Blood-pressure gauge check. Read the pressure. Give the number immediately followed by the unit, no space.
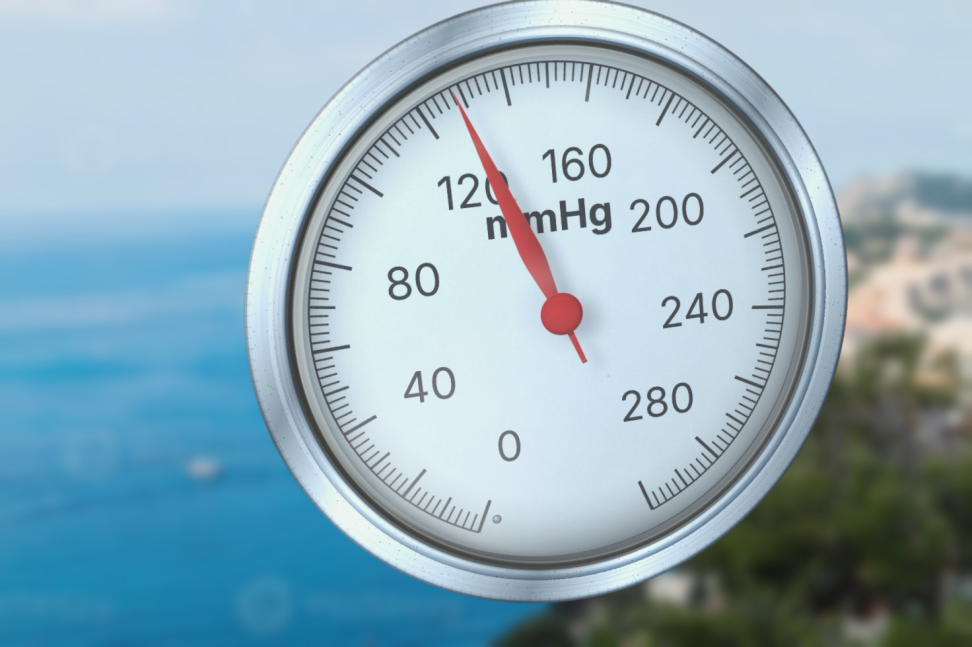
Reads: 128mmHg
